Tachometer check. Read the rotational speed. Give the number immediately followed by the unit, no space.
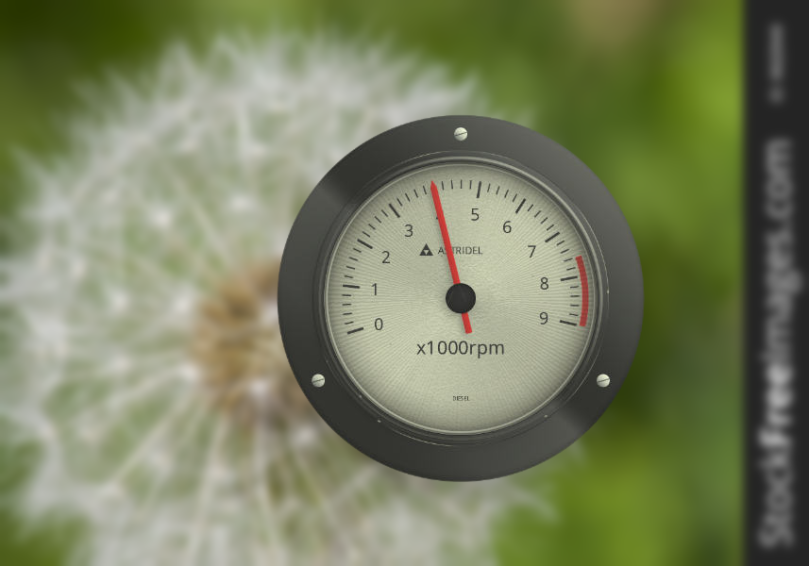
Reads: 4000rpm
